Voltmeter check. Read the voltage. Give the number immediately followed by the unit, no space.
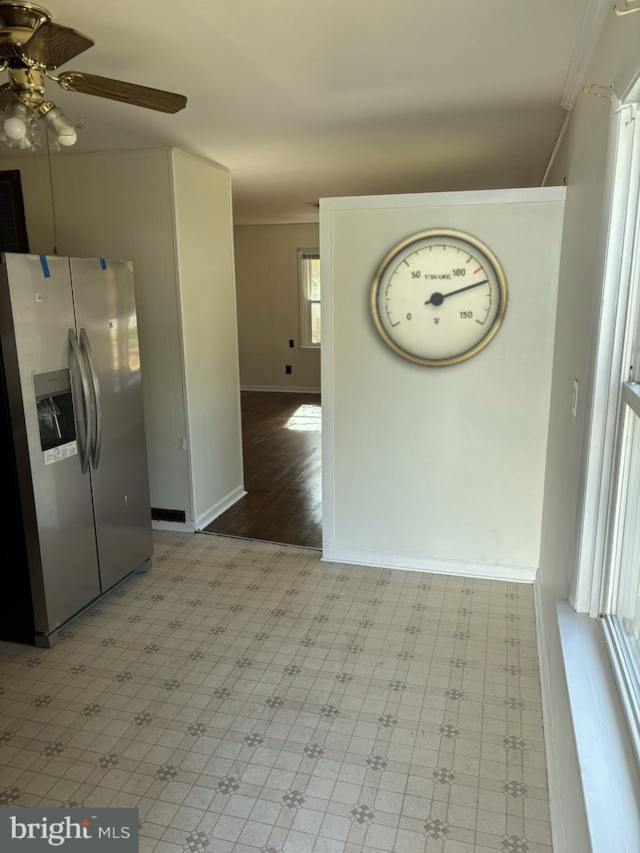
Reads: 120V
